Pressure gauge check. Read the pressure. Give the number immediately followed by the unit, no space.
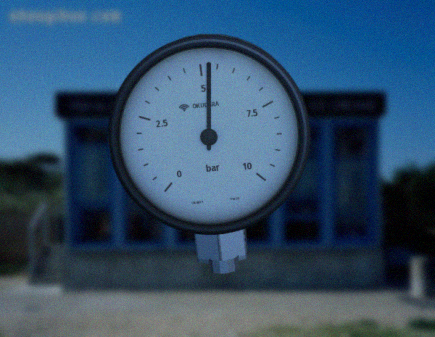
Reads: 5.25bar
